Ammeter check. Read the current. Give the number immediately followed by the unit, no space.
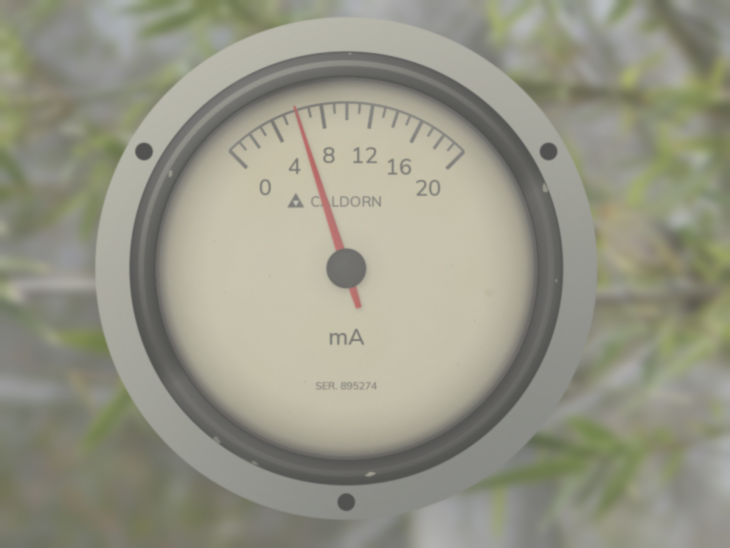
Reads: 6mA
